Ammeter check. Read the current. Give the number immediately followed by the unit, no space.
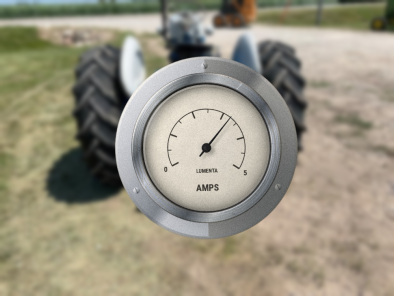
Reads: 3.25A
